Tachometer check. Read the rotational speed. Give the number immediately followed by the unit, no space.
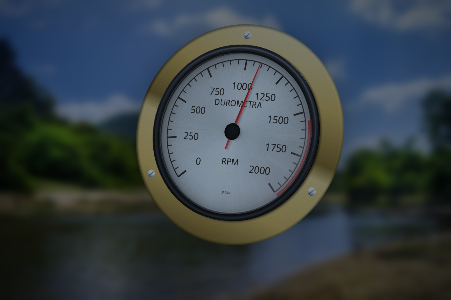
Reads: 1100rpm
